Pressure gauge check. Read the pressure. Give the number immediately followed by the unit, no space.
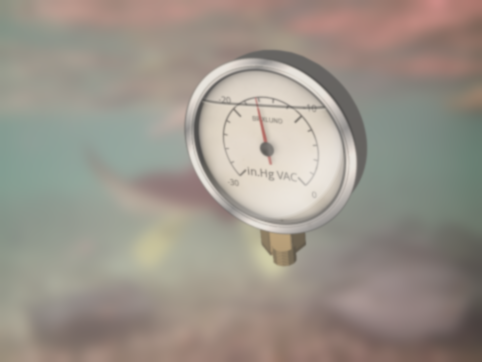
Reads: -16inHg
